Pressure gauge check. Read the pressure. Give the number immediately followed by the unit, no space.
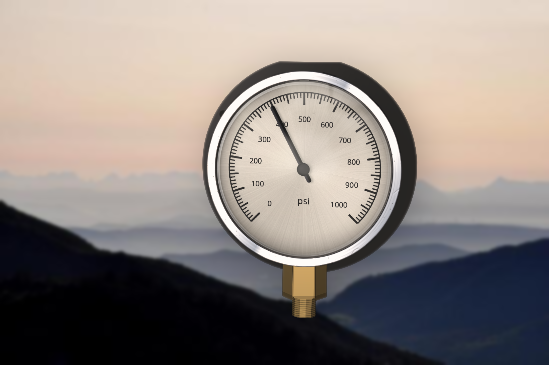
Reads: 400psi
